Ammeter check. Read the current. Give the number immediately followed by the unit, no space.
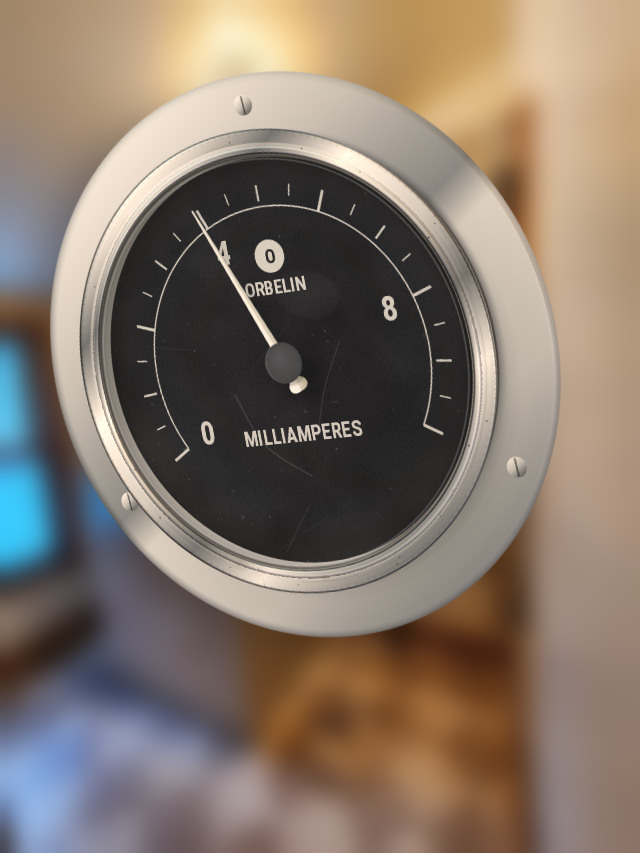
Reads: 4mA
